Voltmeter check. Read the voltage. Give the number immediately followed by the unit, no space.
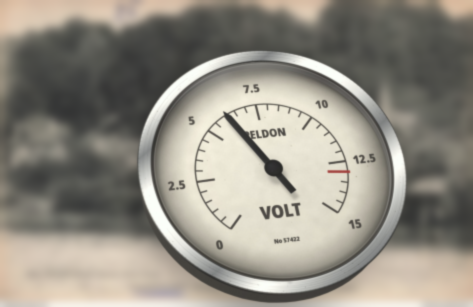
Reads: 6V
